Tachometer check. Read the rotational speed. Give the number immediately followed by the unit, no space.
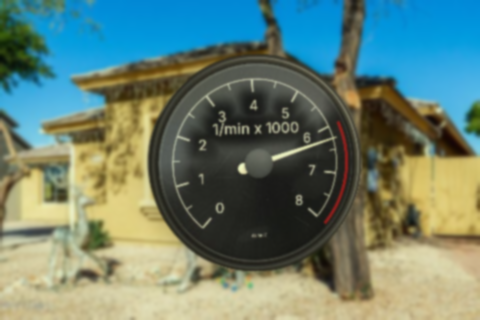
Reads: 6250rpm
